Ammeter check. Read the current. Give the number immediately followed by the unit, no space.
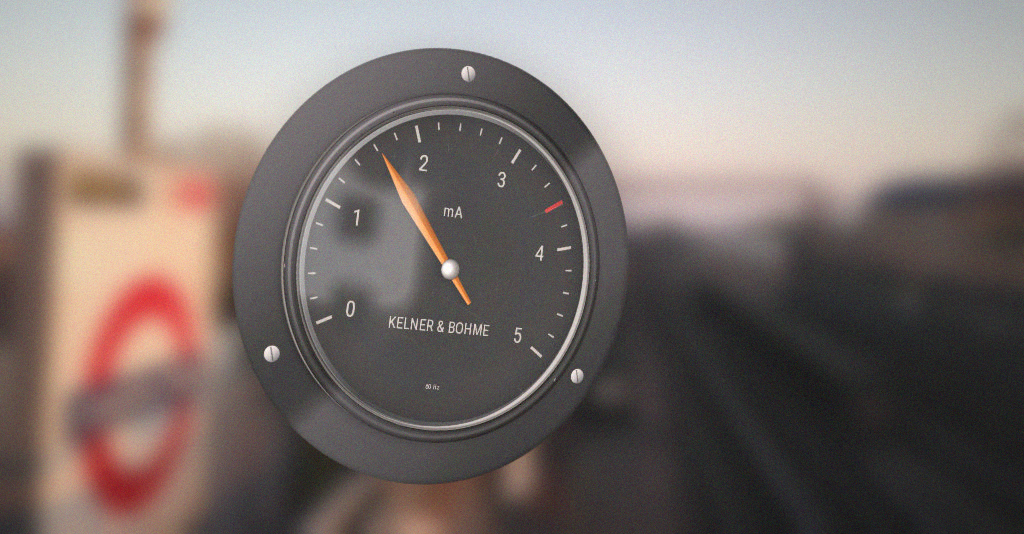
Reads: 1.6mA
